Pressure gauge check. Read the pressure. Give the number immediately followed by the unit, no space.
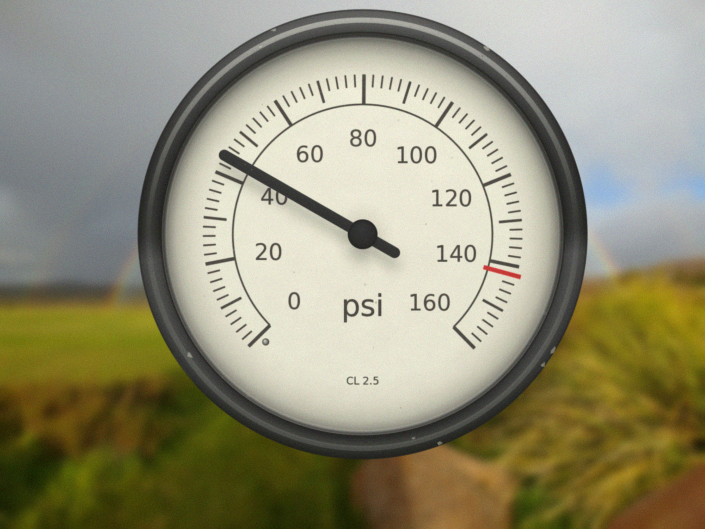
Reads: 44psi
